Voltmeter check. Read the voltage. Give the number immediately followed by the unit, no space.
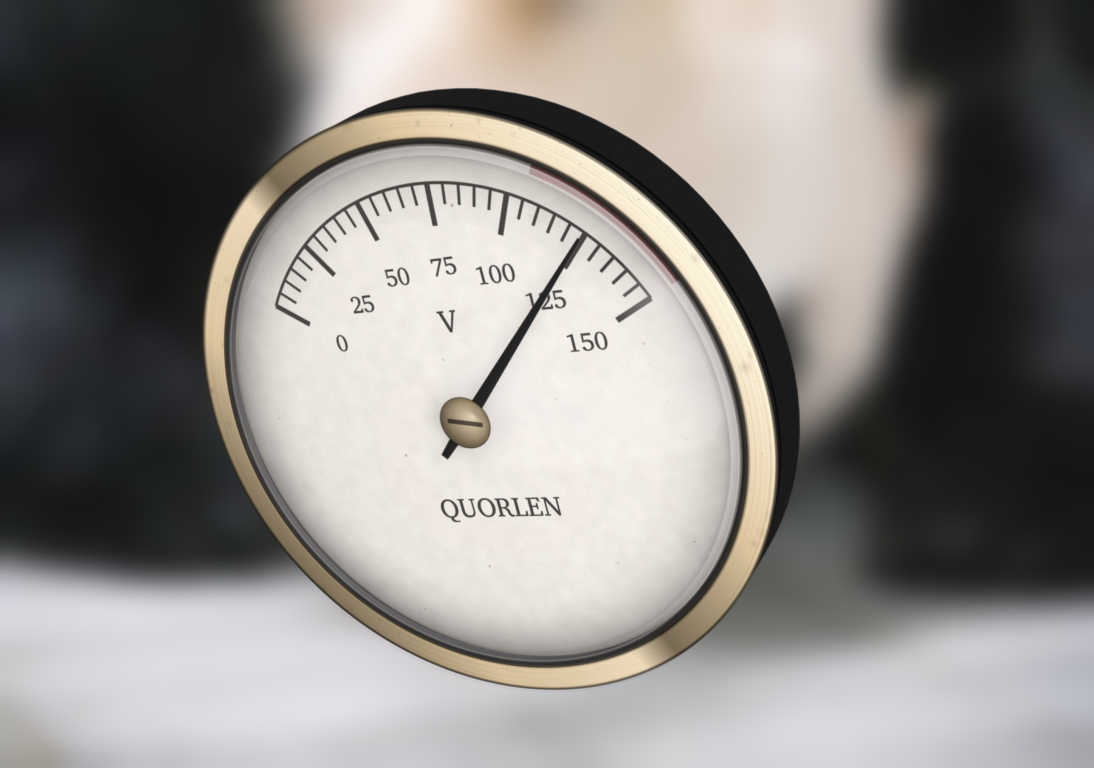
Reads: 125V
